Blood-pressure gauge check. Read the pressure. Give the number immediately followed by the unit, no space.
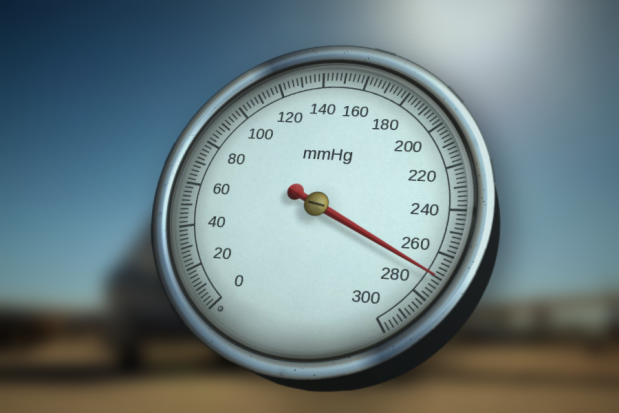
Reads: 270mmHg
